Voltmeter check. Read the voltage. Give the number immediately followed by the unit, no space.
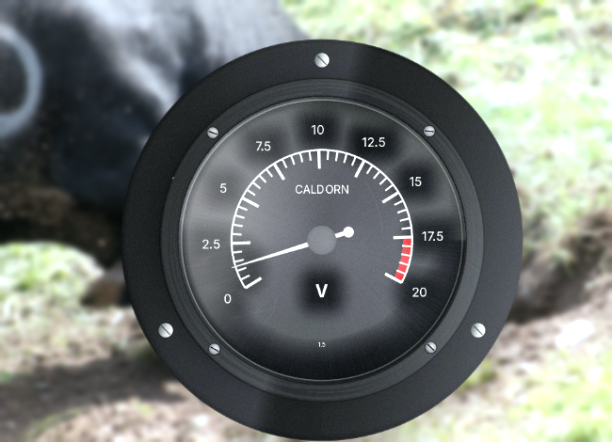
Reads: 1.25V
